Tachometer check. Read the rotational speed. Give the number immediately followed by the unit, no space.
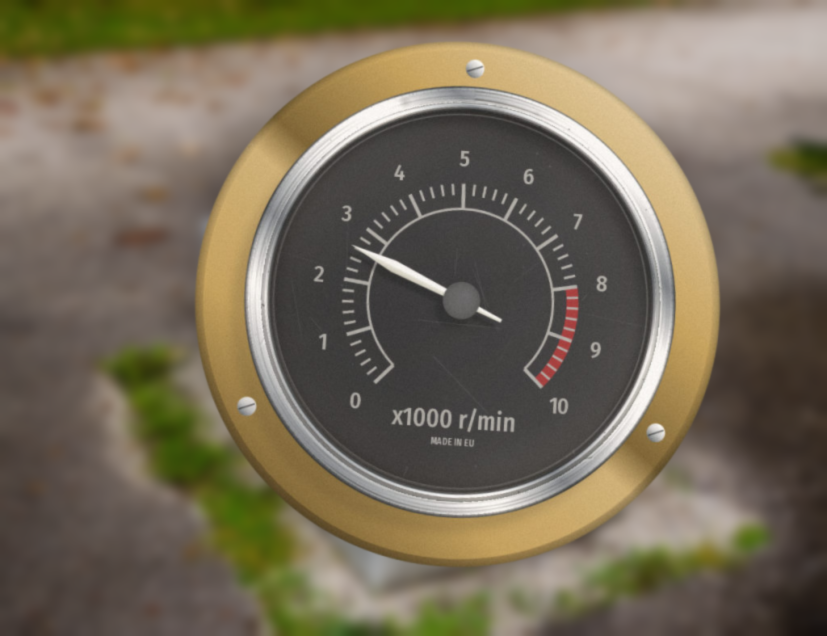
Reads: 2600rpm
